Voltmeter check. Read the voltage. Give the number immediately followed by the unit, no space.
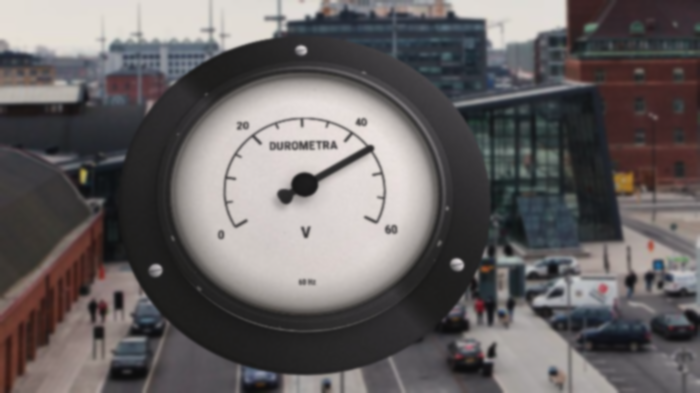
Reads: 45V
